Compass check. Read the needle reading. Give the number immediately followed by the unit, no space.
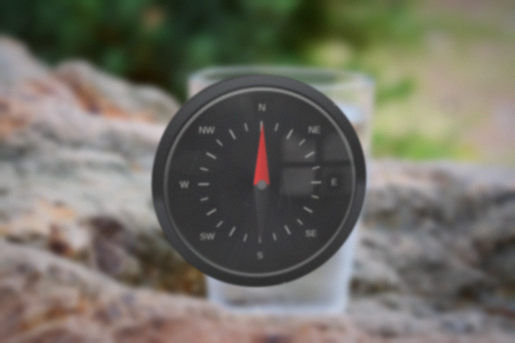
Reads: 0°
